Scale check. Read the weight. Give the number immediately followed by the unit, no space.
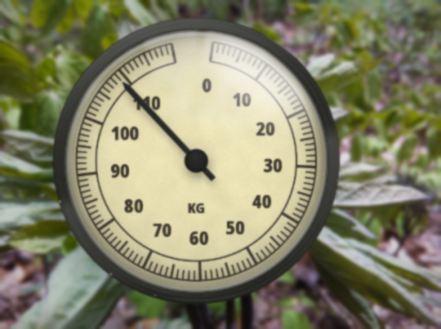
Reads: 109kg
